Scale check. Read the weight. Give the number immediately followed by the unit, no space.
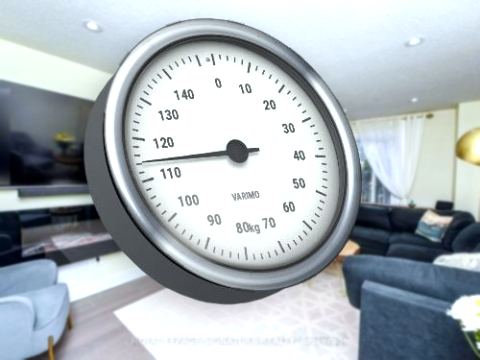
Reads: 114kg
